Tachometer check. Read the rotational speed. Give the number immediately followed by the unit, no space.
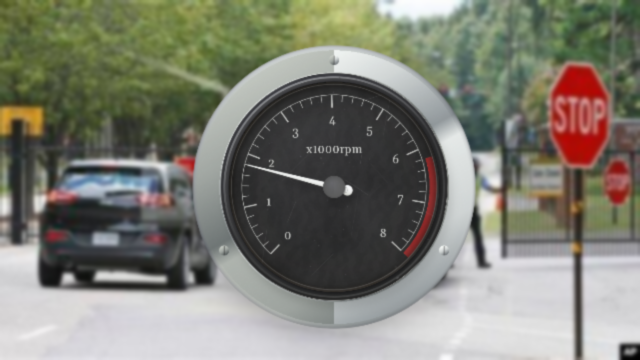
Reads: 1800rpm
